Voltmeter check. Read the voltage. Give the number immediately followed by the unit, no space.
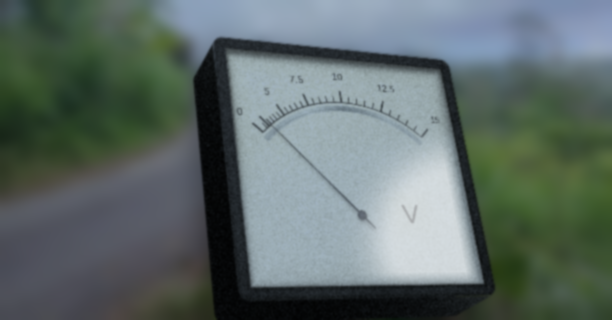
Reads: 2.5V
